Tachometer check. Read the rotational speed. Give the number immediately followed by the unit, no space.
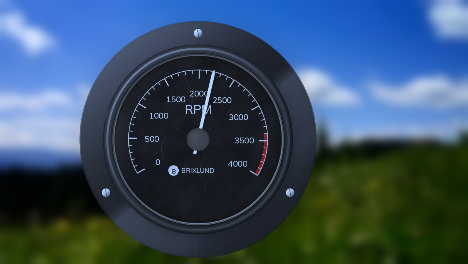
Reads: 2200rpm
